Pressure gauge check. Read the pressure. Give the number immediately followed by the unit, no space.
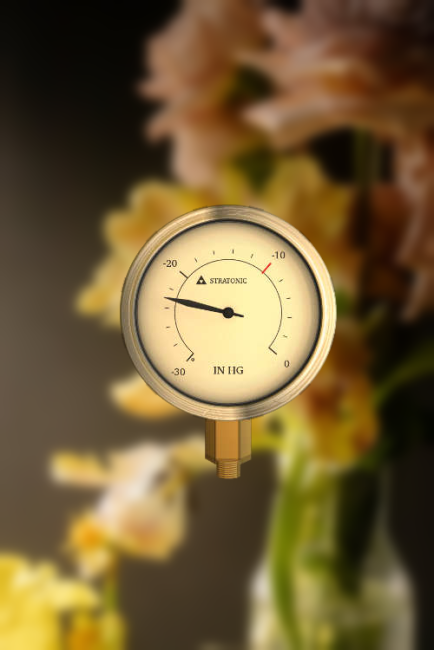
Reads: -23inHg
